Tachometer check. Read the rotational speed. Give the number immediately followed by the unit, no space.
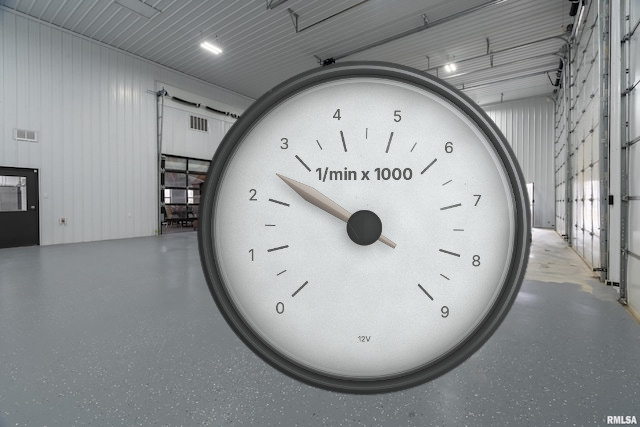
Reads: 2500rpm
